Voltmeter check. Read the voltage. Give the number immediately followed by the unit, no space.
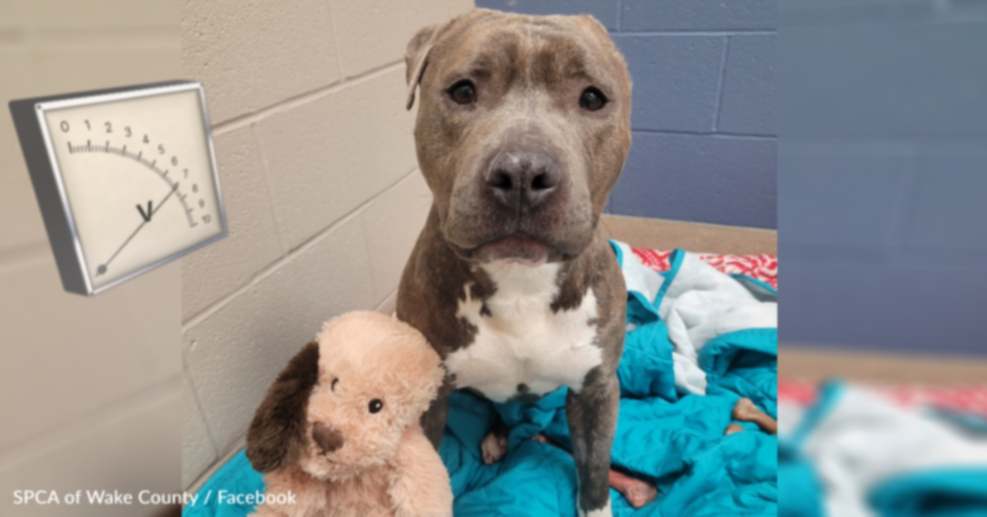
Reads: 7V
